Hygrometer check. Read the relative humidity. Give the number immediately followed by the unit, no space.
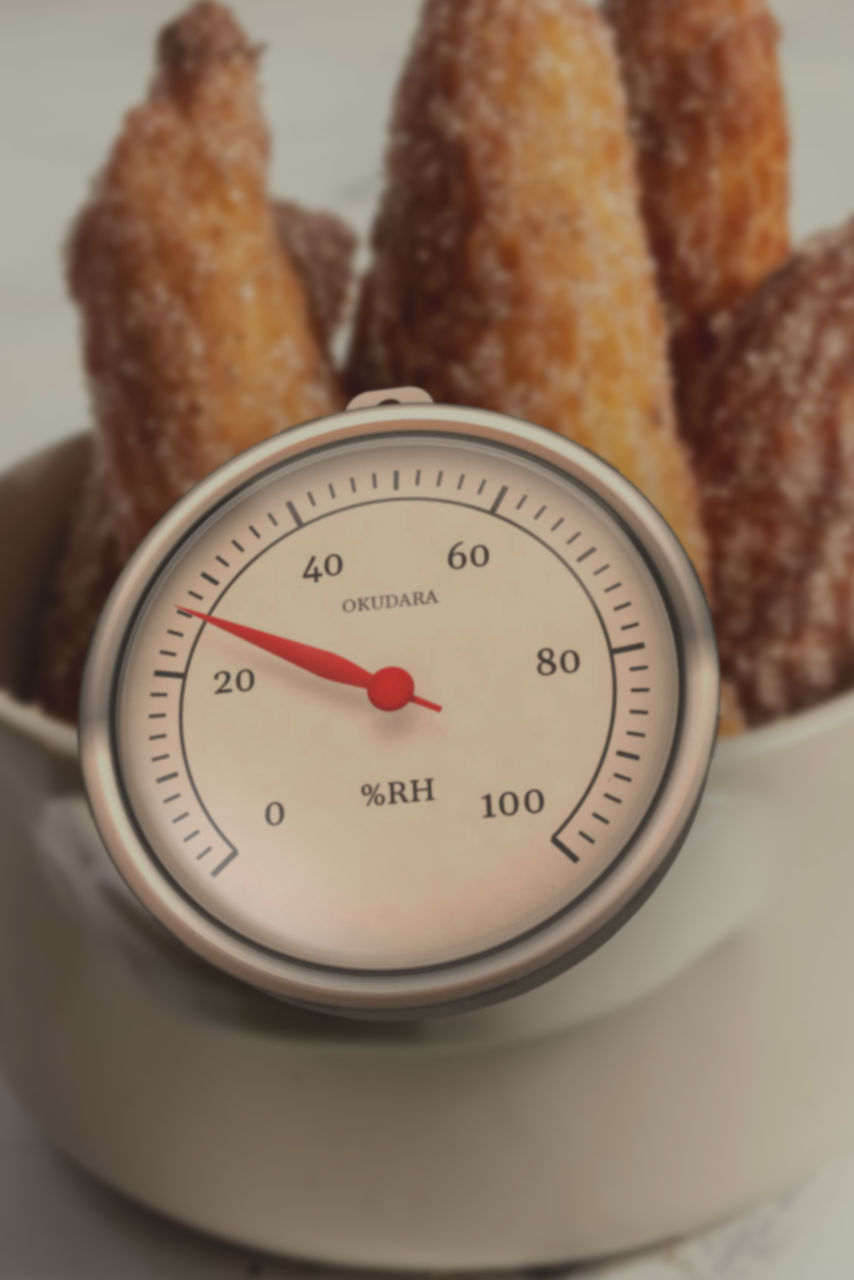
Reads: 26%
